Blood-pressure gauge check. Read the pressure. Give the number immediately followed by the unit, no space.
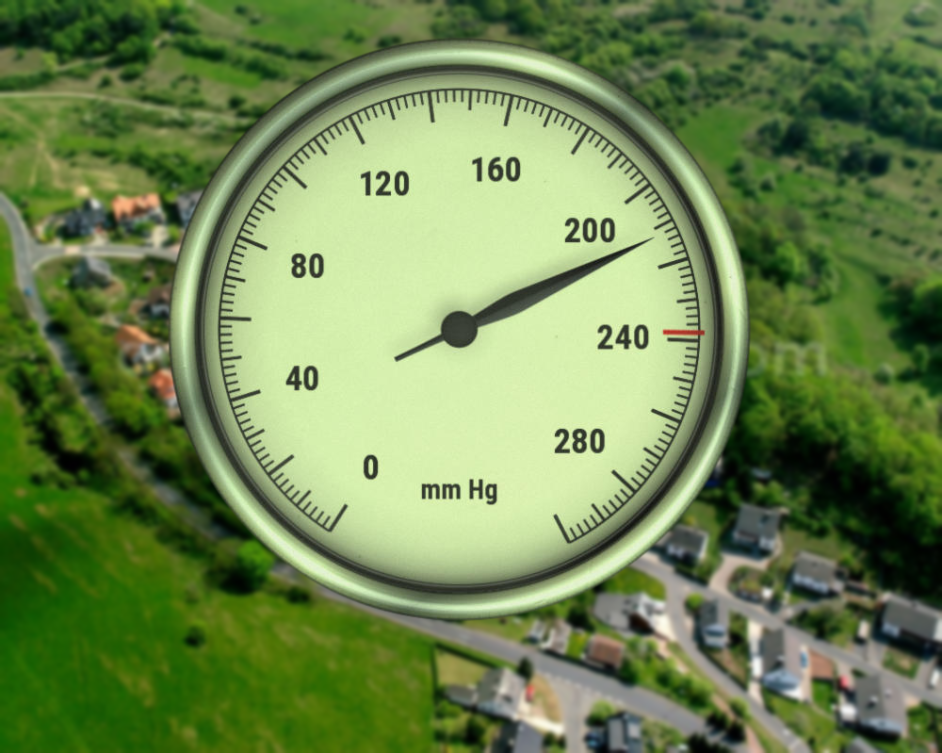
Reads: 212mmHg
